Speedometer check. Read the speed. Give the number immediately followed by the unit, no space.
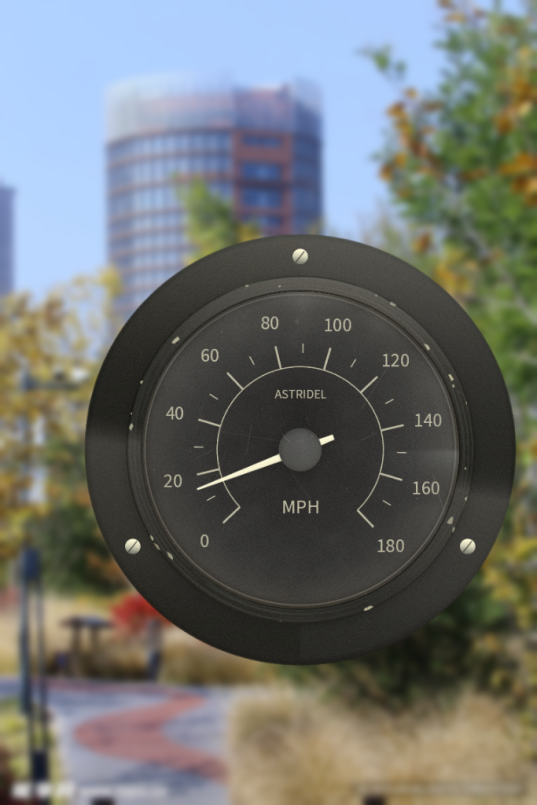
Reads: 15mph
